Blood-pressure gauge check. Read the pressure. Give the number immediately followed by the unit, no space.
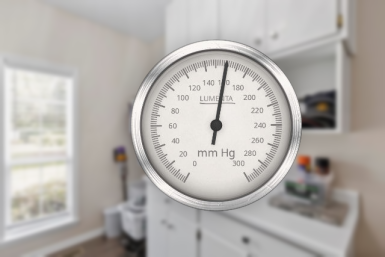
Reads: 160mmHg
